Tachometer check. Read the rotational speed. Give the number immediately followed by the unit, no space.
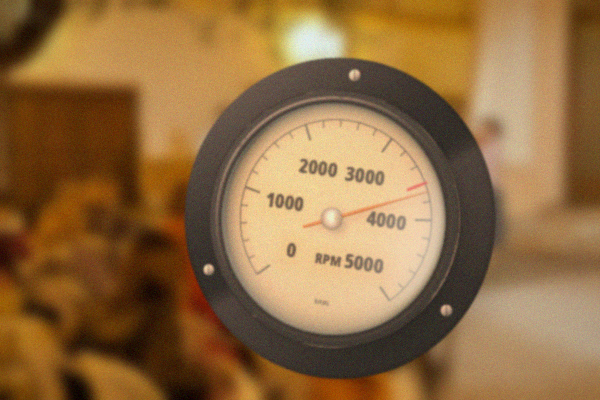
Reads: 3700rpm
